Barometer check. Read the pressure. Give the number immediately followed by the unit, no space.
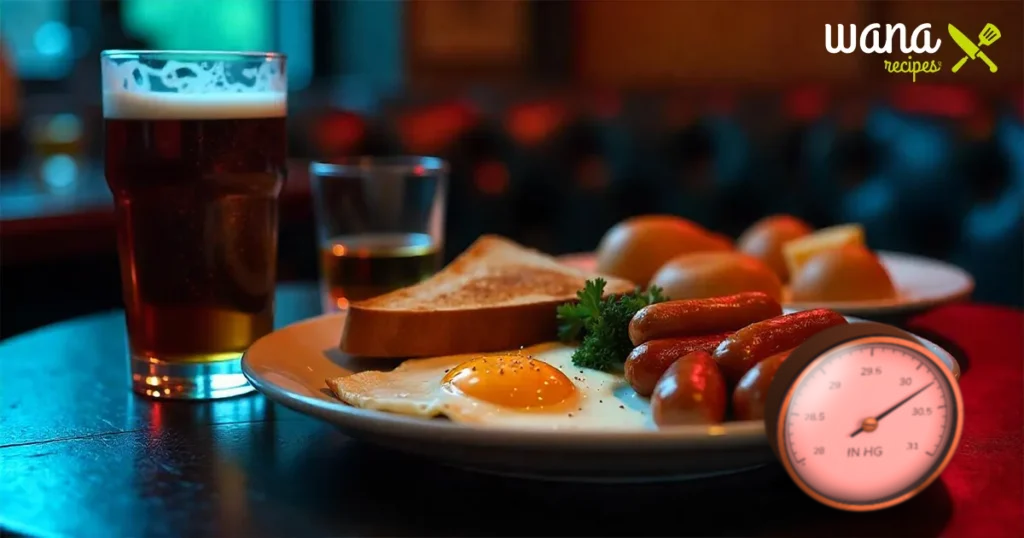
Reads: 30.2inHg
